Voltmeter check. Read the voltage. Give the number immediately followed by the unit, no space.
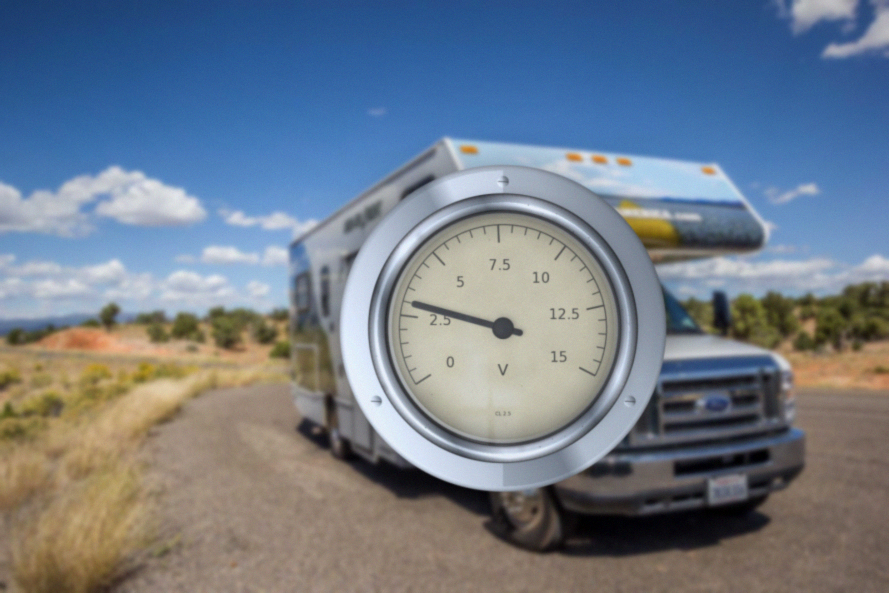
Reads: 3V
